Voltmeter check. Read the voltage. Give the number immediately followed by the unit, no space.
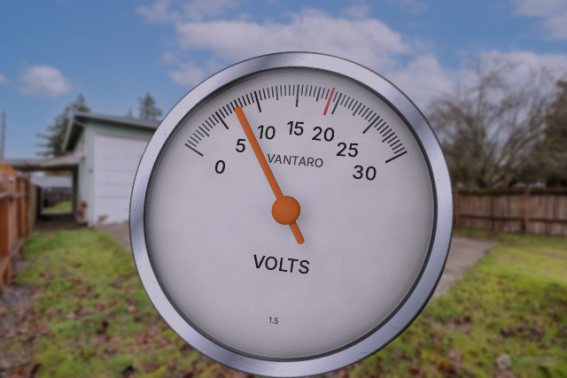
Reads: 7.5V
